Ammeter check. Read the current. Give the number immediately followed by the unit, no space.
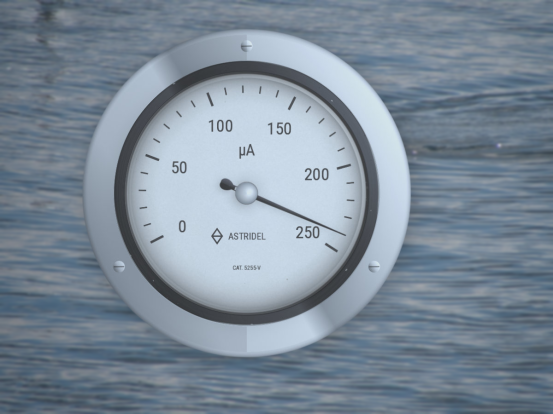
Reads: 240µA
